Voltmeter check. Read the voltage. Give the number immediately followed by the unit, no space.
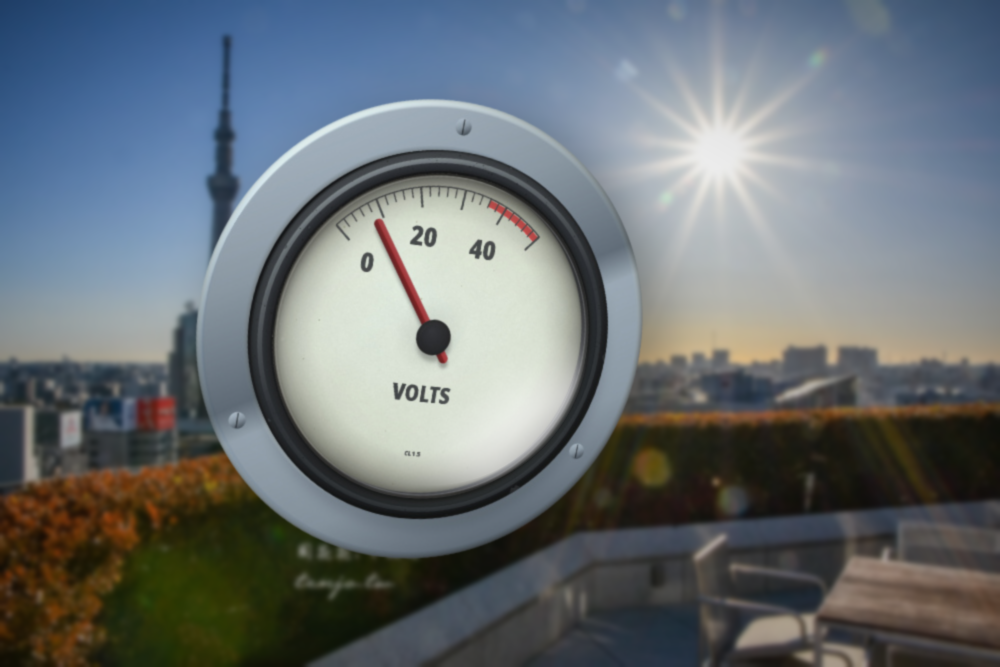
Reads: 8V
